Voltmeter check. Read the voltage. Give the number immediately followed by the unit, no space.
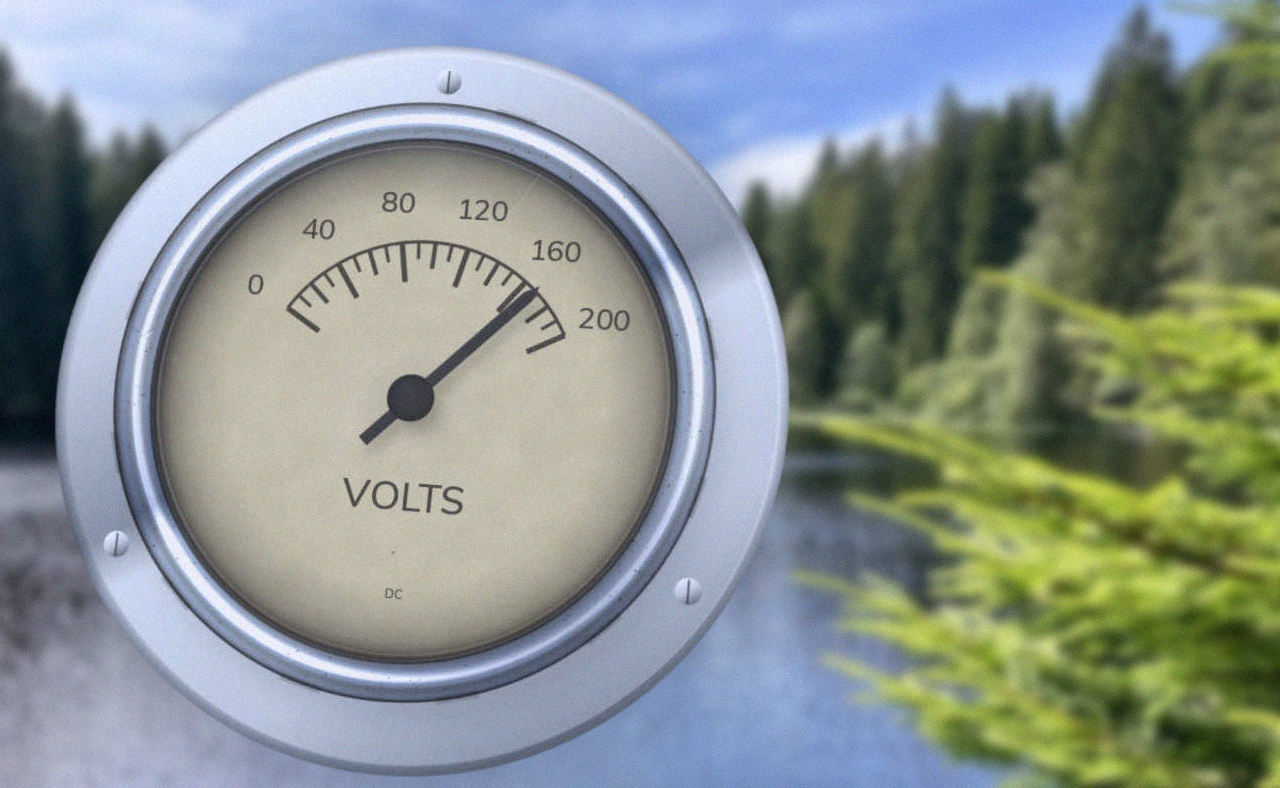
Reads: 170V
